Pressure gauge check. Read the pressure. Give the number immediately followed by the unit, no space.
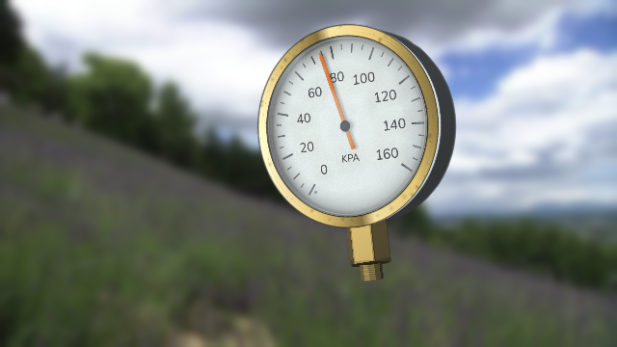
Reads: 75kPa
